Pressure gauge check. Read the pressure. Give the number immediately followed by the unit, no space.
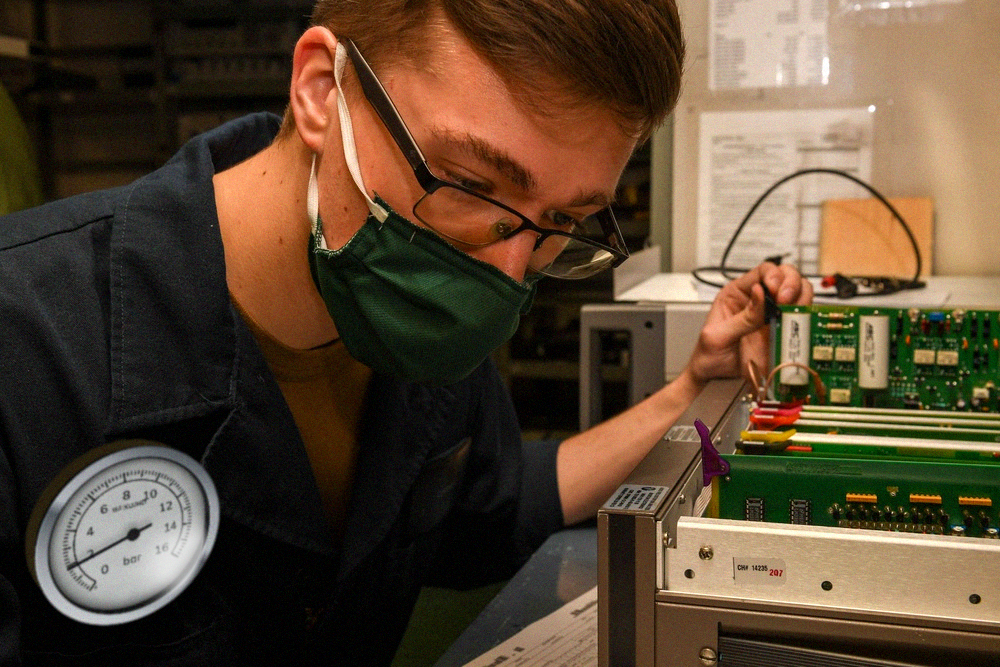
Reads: 2bar
